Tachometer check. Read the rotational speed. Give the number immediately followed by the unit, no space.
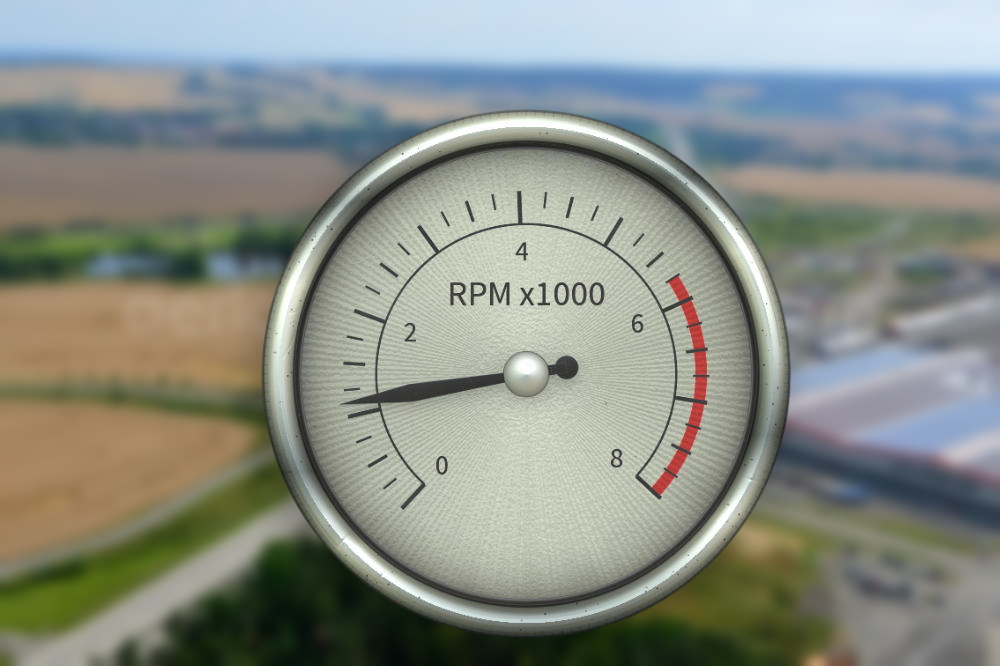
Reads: 1125rpm
